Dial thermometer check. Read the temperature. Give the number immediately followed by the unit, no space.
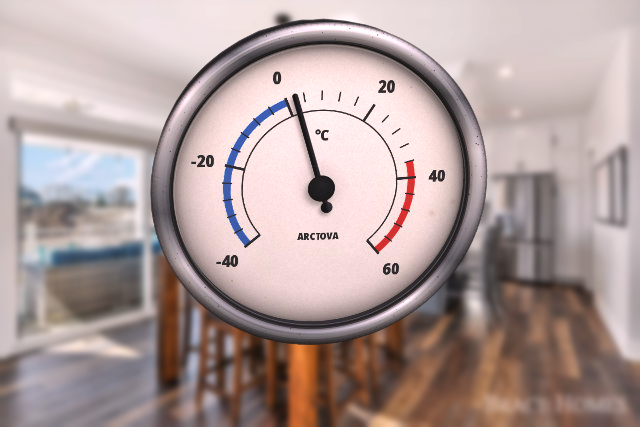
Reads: 2°C
